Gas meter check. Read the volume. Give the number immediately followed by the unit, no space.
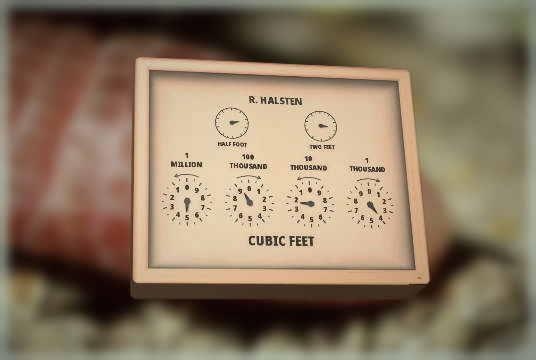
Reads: 492400ft³
